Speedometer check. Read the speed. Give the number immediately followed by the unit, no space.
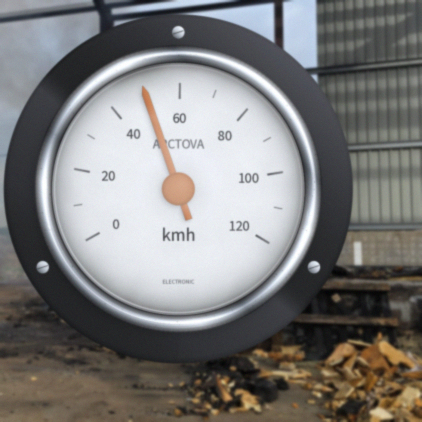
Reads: 50km/h
